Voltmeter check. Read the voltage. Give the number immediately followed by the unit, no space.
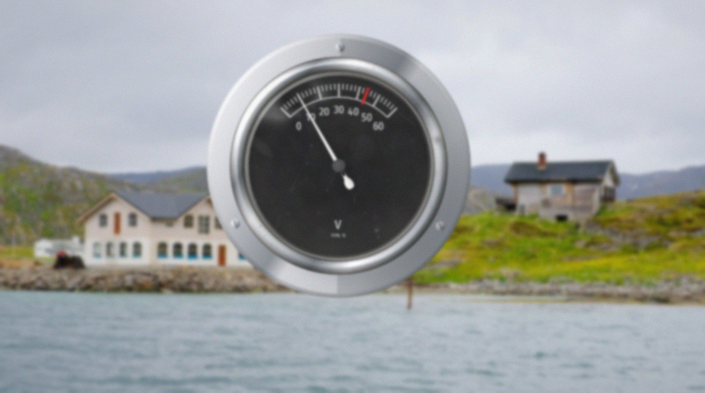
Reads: 10V
